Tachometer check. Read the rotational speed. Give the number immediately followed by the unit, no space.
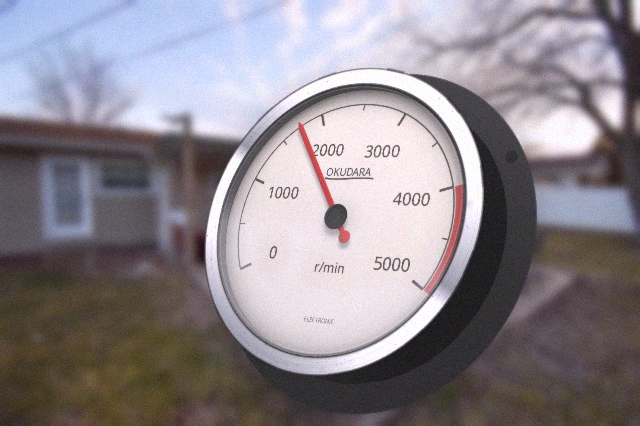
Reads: 1750rpm
